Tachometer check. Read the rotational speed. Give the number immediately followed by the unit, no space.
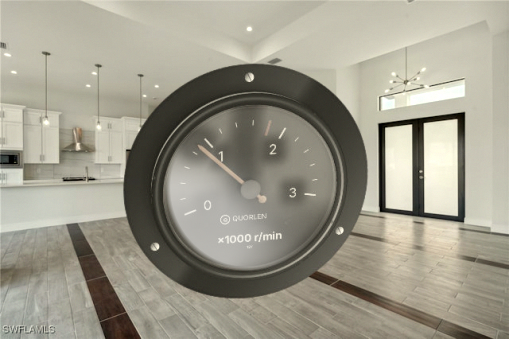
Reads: 900rpm
